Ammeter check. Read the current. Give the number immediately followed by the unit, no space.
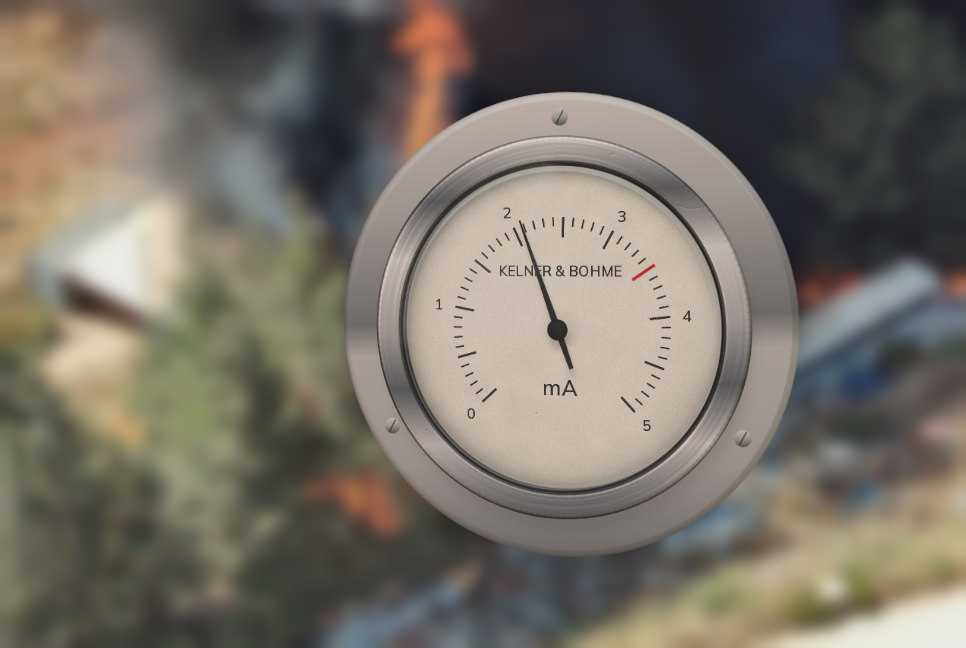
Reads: 2.1mA
